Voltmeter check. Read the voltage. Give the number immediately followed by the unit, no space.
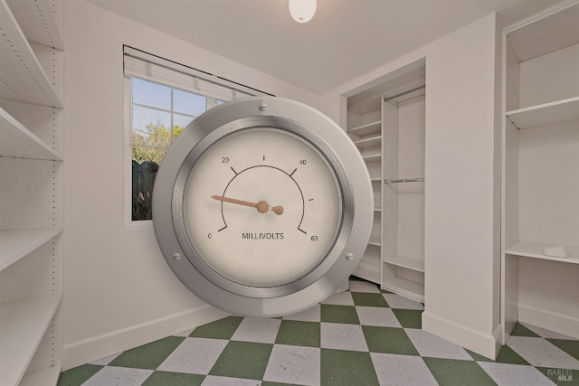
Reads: 10mV
